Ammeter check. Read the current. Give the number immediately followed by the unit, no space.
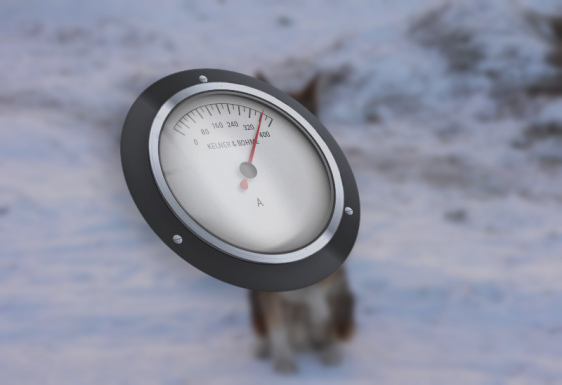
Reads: 360A
